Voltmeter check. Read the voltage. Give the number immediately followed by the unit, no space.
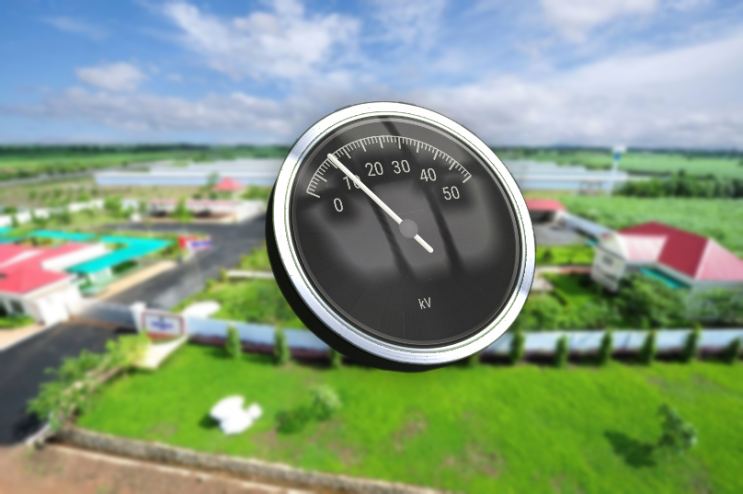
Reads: 10kV
